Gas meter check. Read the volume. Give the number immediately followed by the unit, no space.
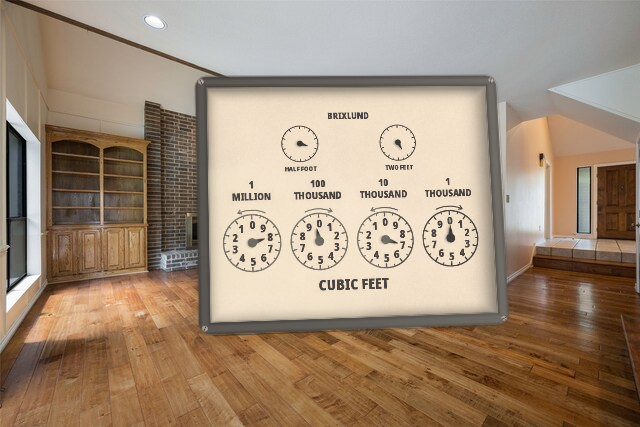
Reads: 797000ft³
